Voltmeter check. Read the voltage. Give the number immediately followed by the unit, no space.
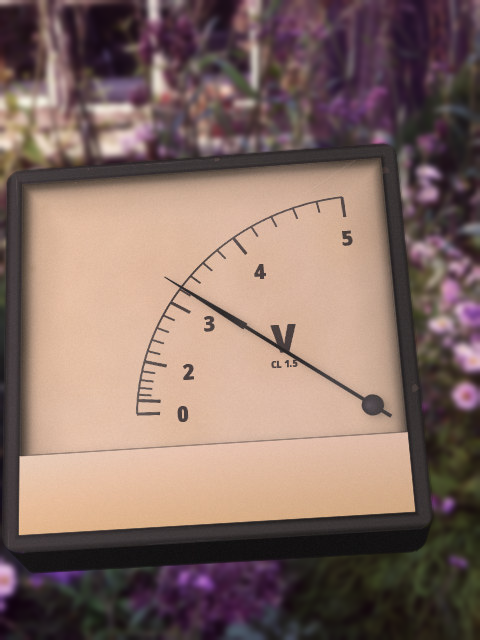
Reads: 3.2V
